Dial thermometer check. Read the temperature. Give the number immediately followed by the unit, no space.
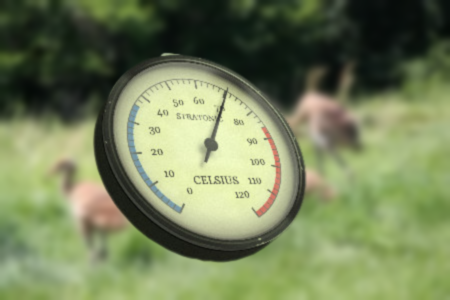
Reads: 70°C
